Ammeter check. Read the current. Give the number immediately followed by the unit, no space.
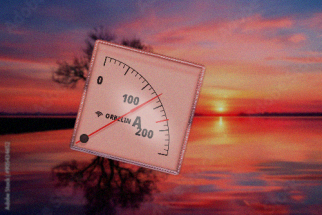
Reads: 130A
